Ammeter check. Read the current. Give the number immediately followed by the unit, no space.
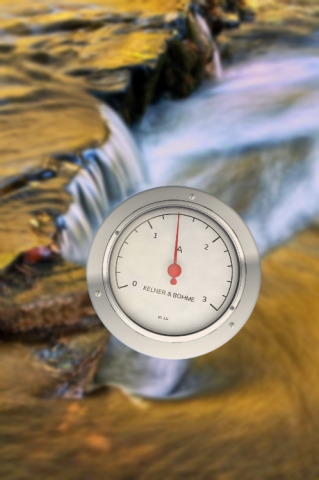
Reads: 1.4A
